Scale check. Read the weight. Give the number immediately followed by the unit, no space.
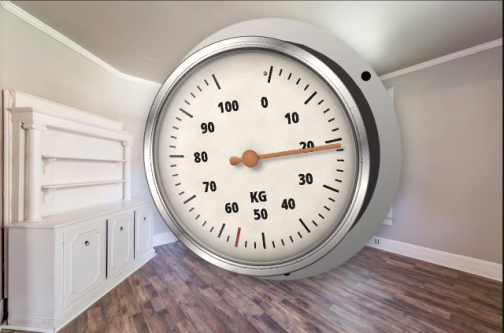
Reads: 21kg
